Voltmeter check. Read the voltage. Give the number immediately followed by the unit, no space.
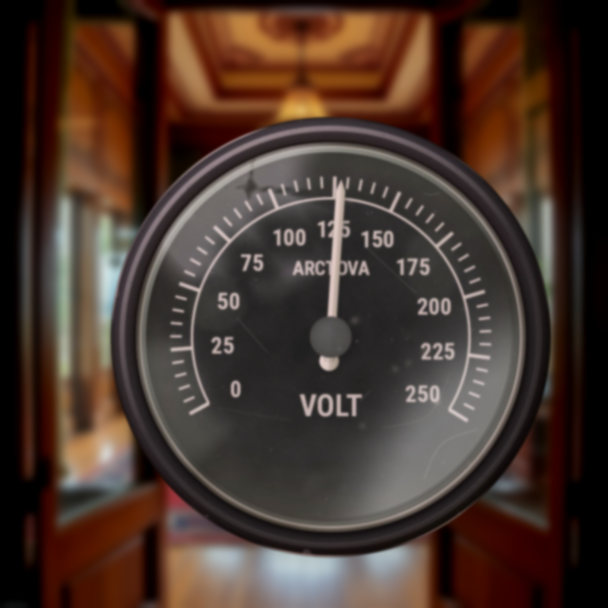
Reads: 127.5V
